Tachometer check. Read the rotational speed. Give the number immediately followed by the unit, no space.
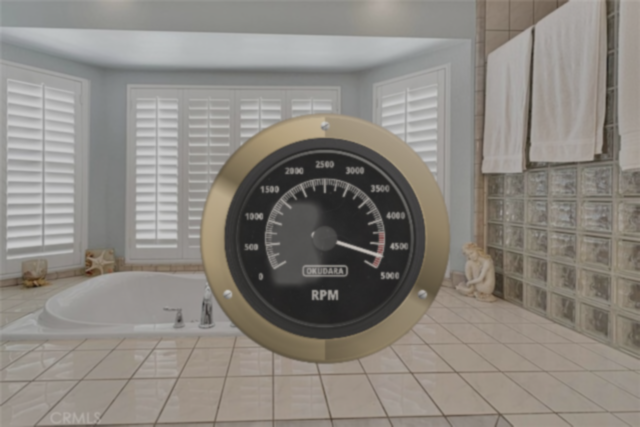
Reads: 4750rpm
